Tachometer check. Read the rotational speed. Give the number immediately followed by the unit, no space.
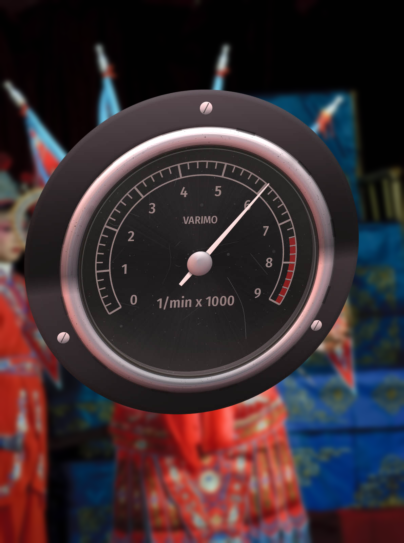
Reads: 6000rpm
